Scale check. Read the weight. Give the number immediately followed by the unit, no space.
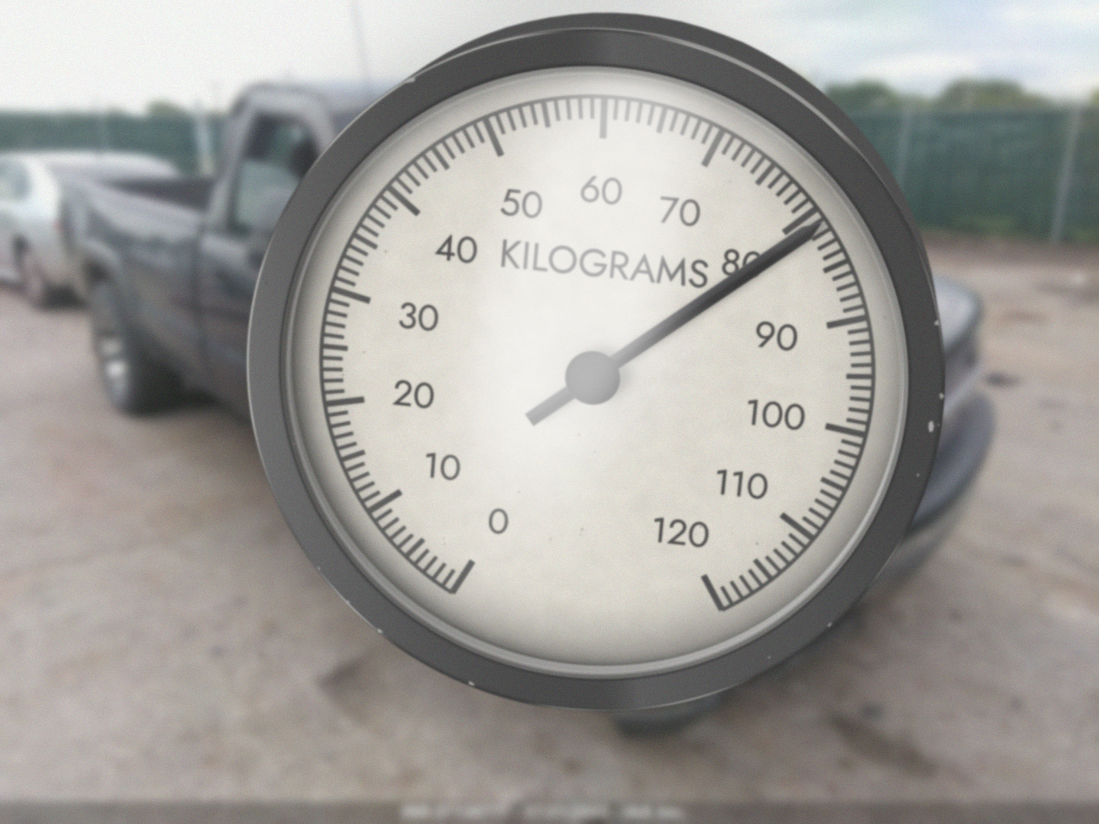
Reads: 81kg
